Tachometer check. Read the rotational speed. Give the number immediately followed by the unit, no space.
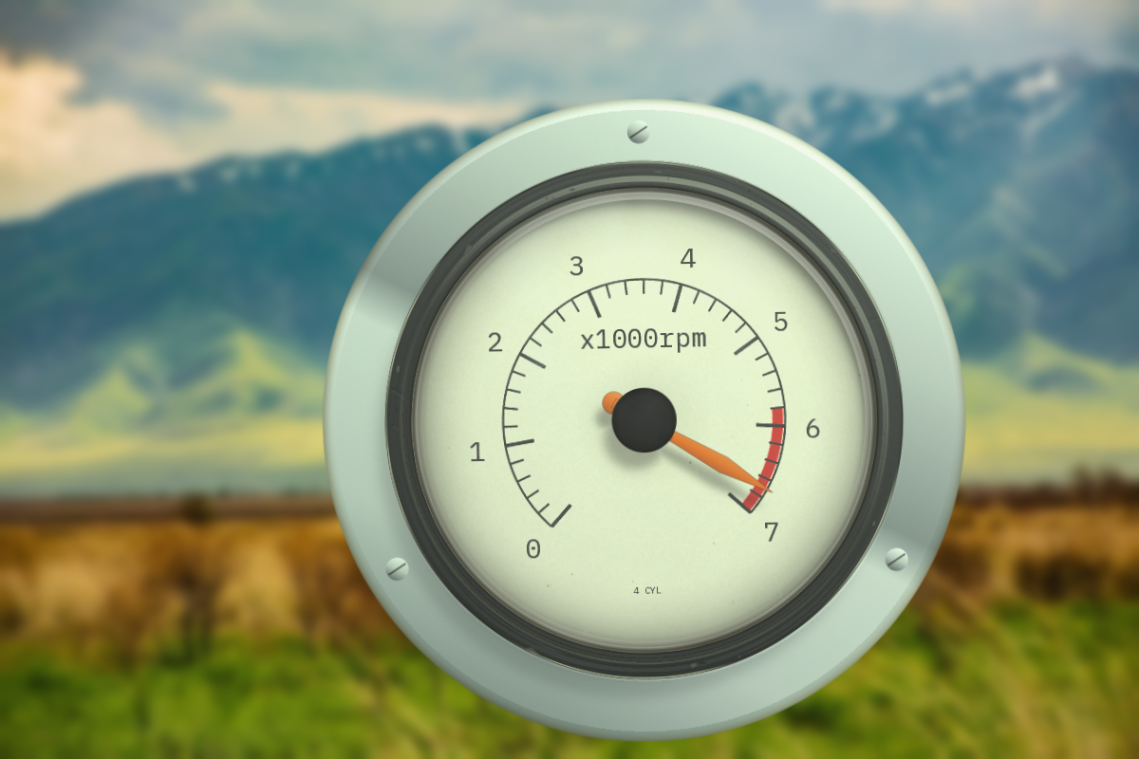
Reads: 6700rpm
